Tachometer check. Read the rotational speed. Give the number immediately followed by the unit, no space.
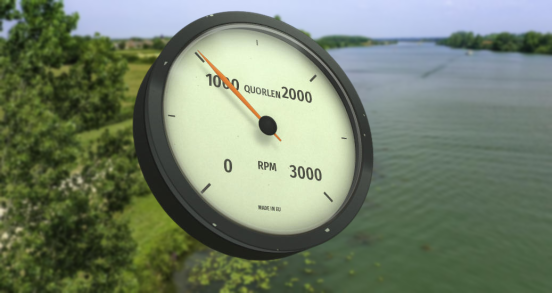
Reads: 1000rpm
